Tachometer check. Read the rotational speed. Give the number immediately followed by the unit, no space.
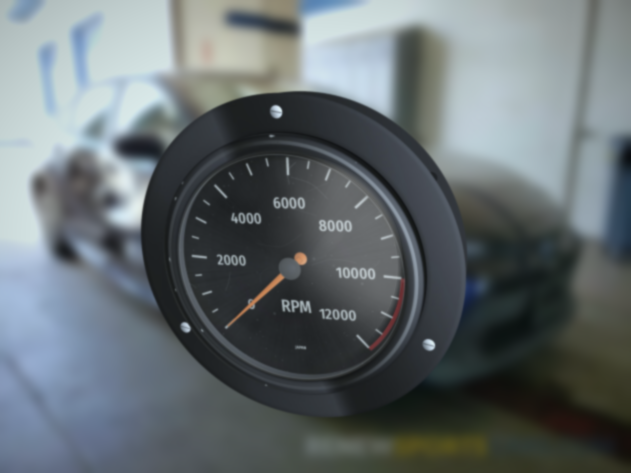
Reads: 0rpm
